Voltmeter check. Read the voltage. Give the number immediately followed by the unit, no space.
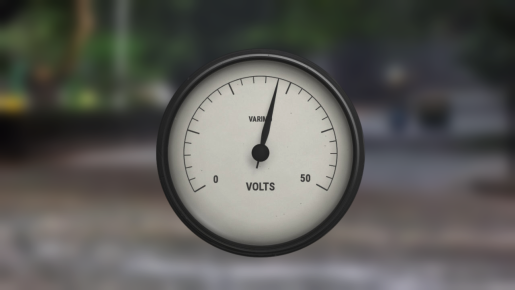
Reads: 28V
